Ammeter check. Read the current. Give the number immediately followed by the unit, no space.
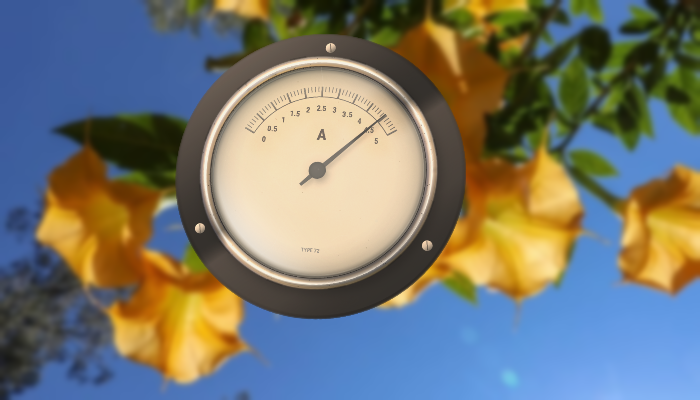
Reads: 4.5A
